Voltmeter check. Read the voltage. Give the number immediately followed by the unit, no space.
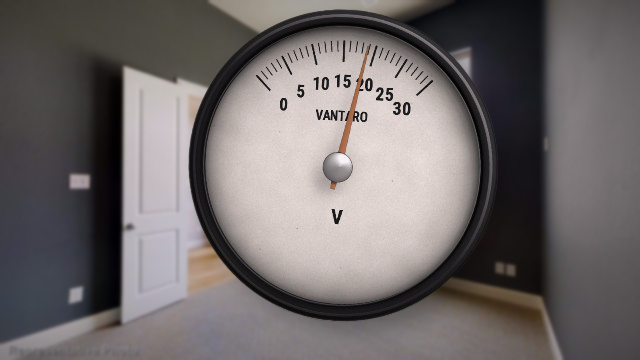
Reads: 19V
